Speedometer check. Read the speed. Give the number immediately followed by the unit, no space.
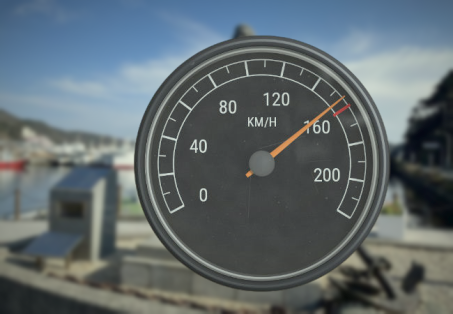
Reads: 155km/h
